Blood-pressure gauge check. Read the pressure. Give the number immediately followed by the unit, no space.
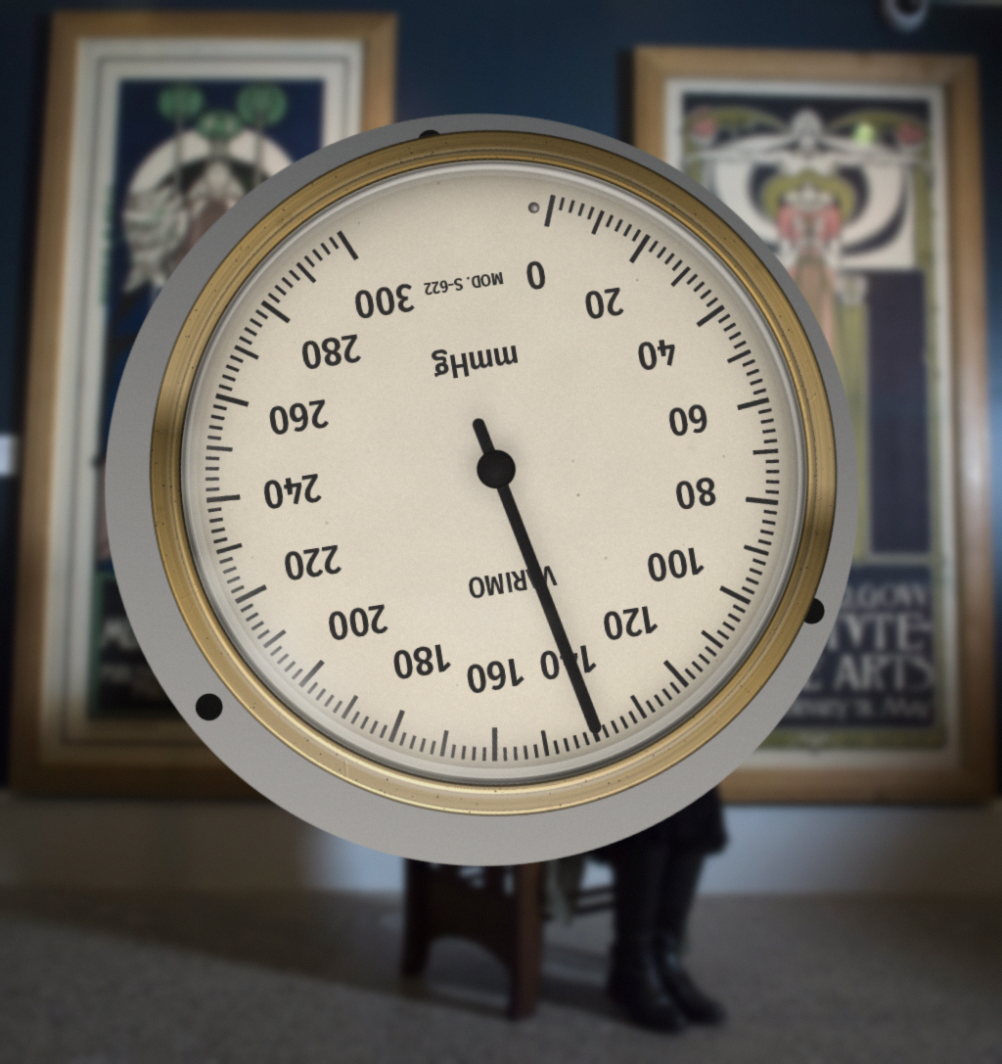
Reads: 140mmHg
